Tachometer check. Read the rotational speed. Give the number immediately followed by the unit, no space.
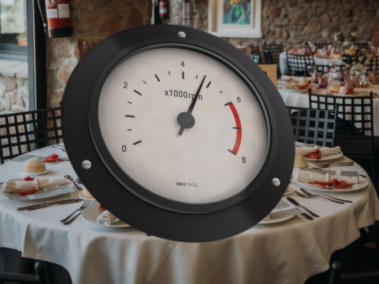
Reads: 4750rpm
